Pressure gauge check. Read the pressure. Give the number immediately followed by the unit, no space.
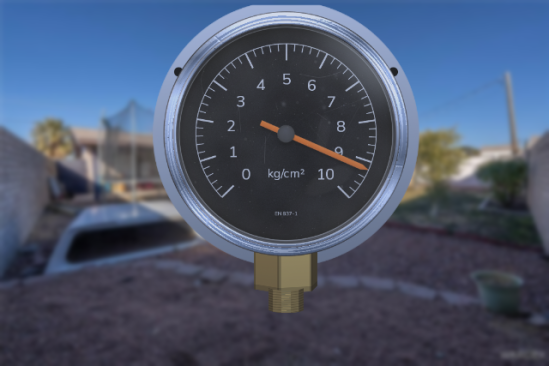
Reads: 9.2kg/cm²
